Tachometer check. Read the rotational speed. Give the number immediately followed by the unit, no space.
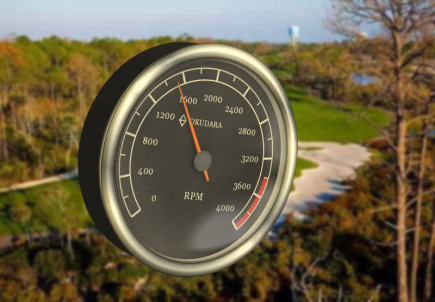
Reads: 1500rpm
